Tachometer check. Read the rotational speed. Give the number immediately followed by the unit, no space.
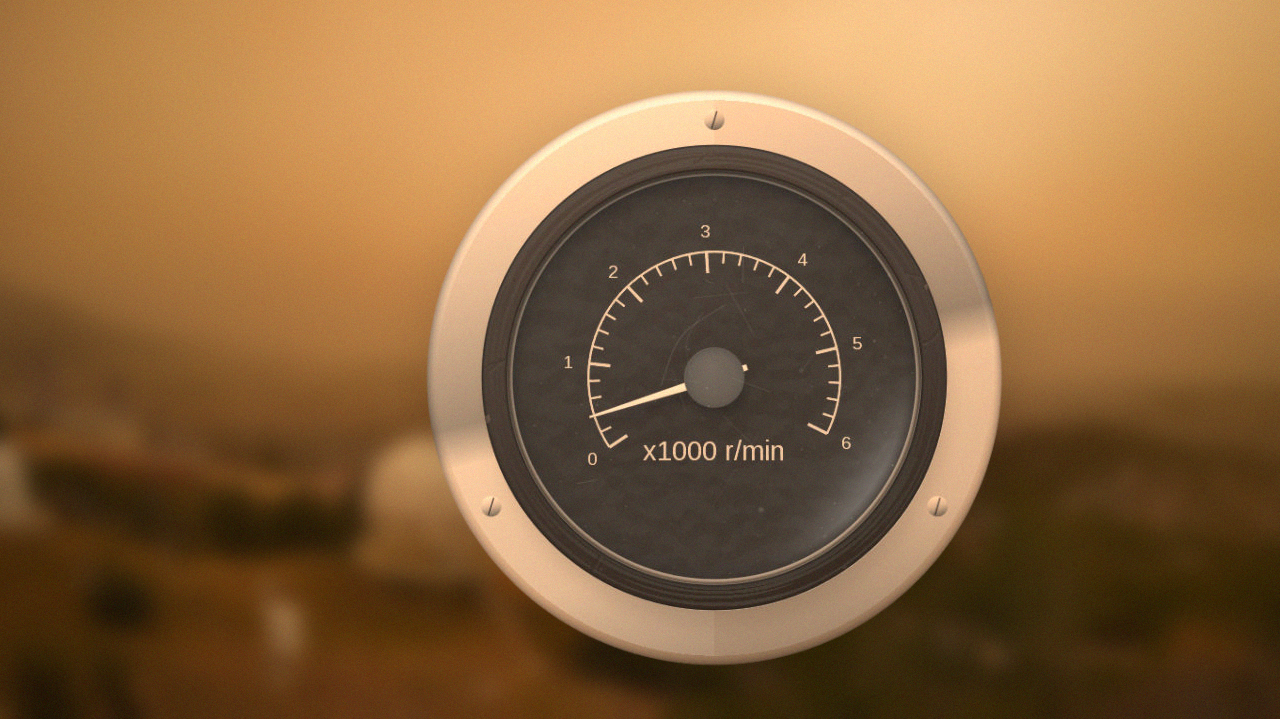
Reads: 400rpm
